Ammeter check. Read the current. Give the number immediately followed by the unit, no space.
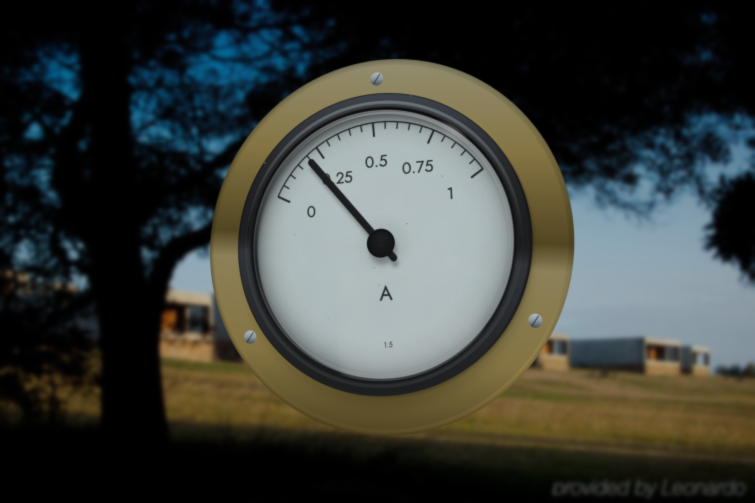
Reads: 0.2A
